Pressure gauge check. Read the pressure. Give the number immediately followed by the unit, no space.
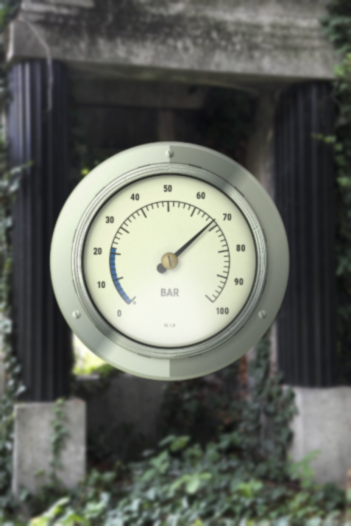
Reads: 68bar
